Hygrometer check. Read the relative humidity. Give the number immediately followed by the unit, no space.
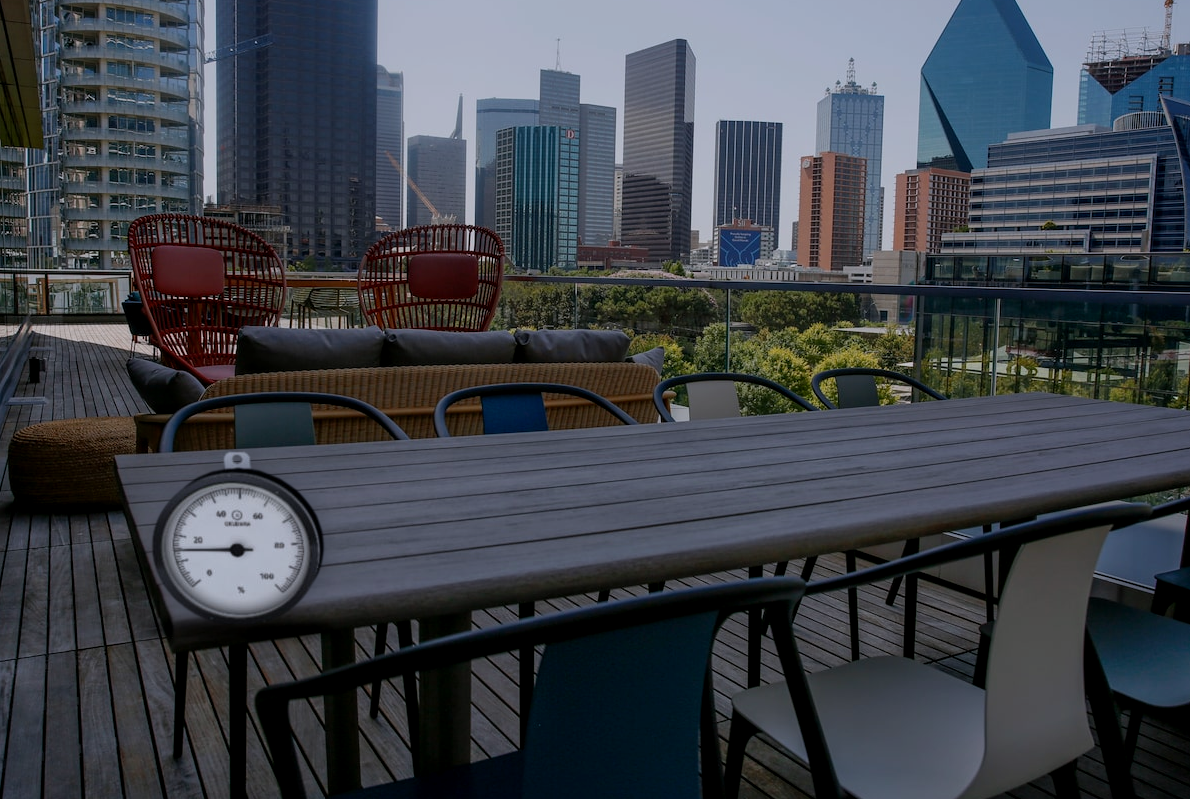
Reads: 15%
